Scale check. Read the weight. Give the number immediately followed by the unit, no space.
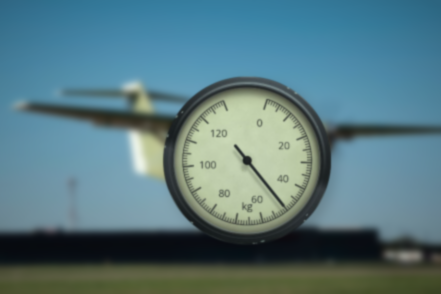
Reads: 50kg
